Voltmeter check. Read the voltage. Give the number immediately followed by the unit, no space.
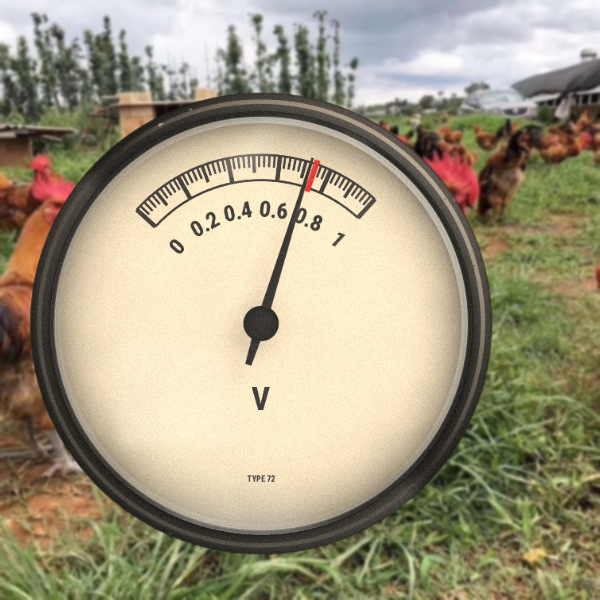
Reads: 0.72V
